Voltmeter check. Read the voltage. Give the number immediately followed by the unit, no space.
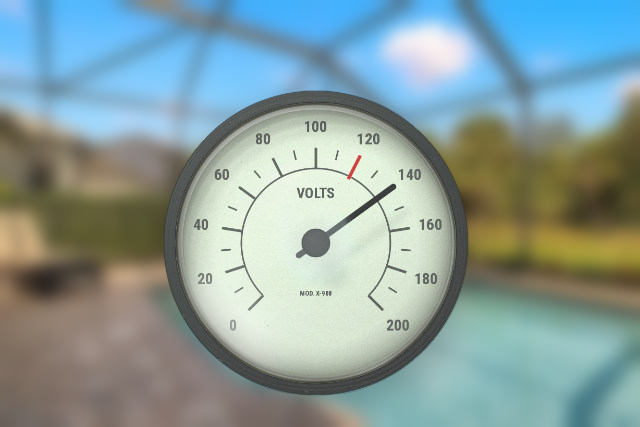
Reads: 140V
